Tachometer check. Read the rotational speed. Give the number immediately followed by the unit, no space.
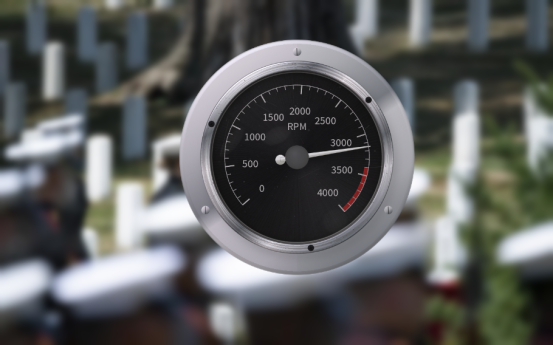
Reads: 3150rpm
